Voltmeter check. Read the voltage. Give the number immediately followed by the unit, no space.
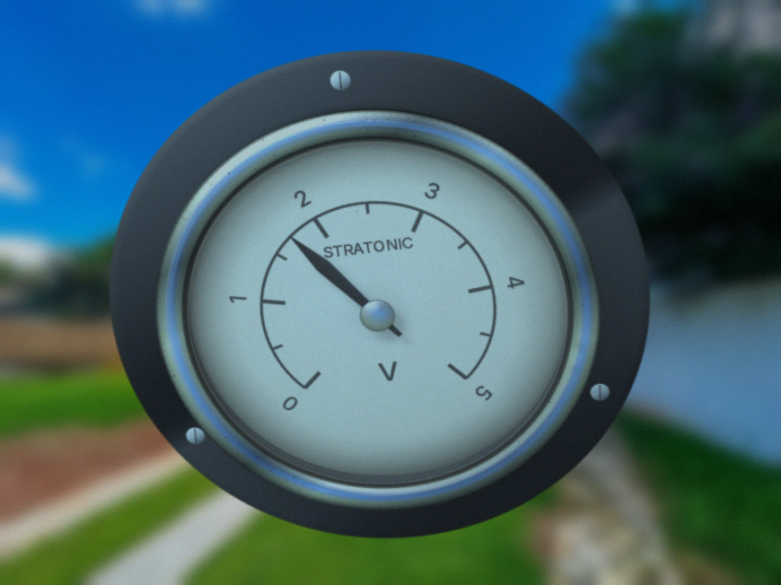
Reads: 1.75V
